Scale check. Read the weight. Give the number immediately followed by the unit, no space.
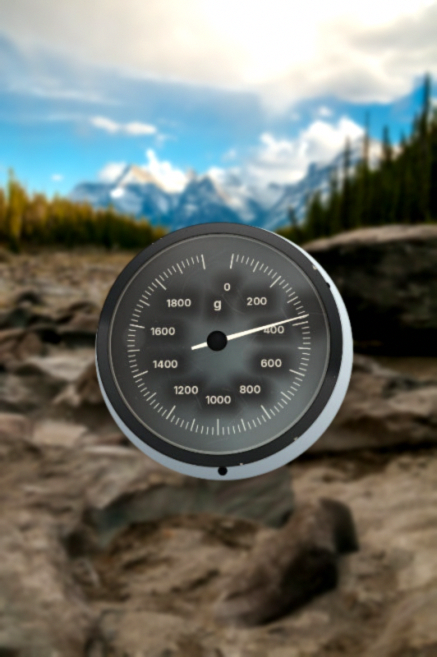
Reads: 380g
